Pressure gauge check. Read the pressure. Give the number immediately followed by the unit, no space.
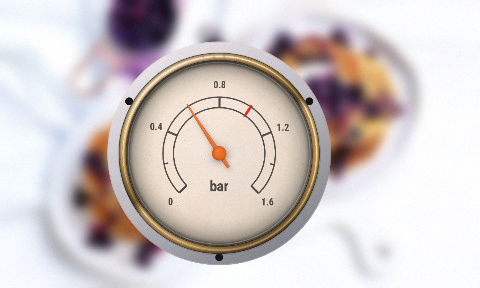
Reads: 0.6bar
